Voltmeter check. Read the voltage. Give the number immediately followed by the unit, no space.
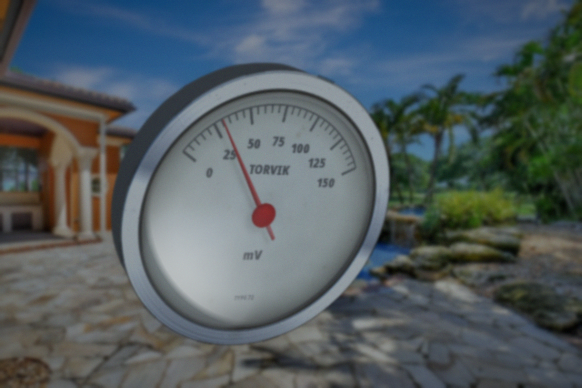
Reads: 30mV
